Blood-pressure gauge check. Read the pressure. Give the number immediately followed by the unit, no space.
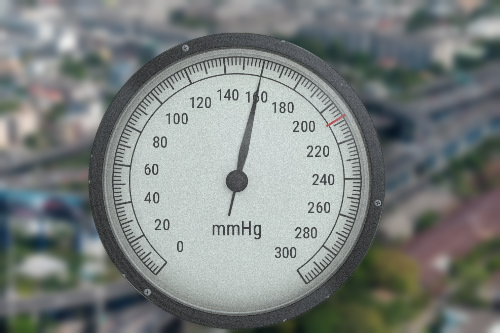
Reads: 160mmHg
